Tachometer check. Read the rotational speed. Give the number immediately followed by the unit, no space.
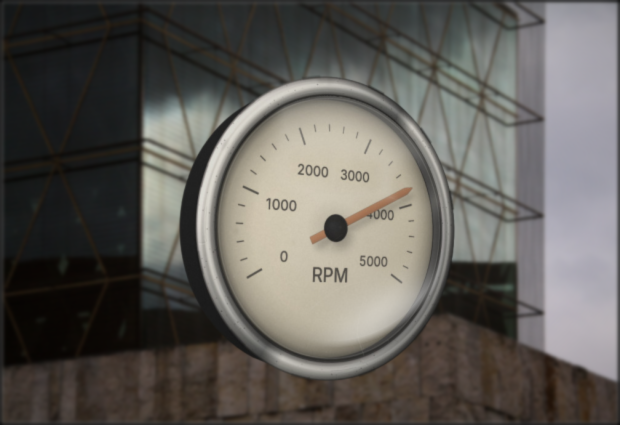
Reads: 3800rpm
